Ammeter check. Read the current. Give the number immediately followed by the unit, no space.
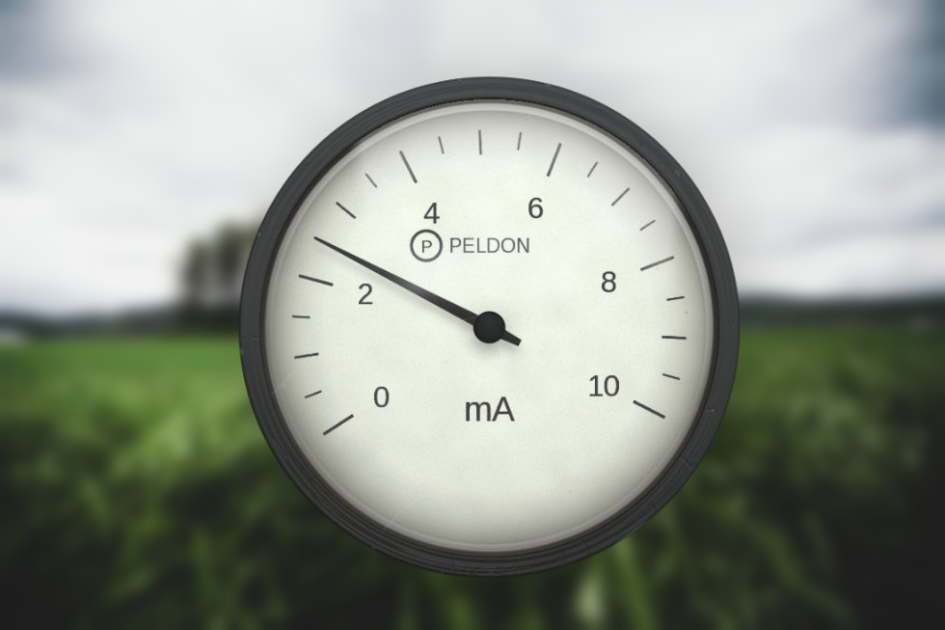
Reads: 2.5mA
